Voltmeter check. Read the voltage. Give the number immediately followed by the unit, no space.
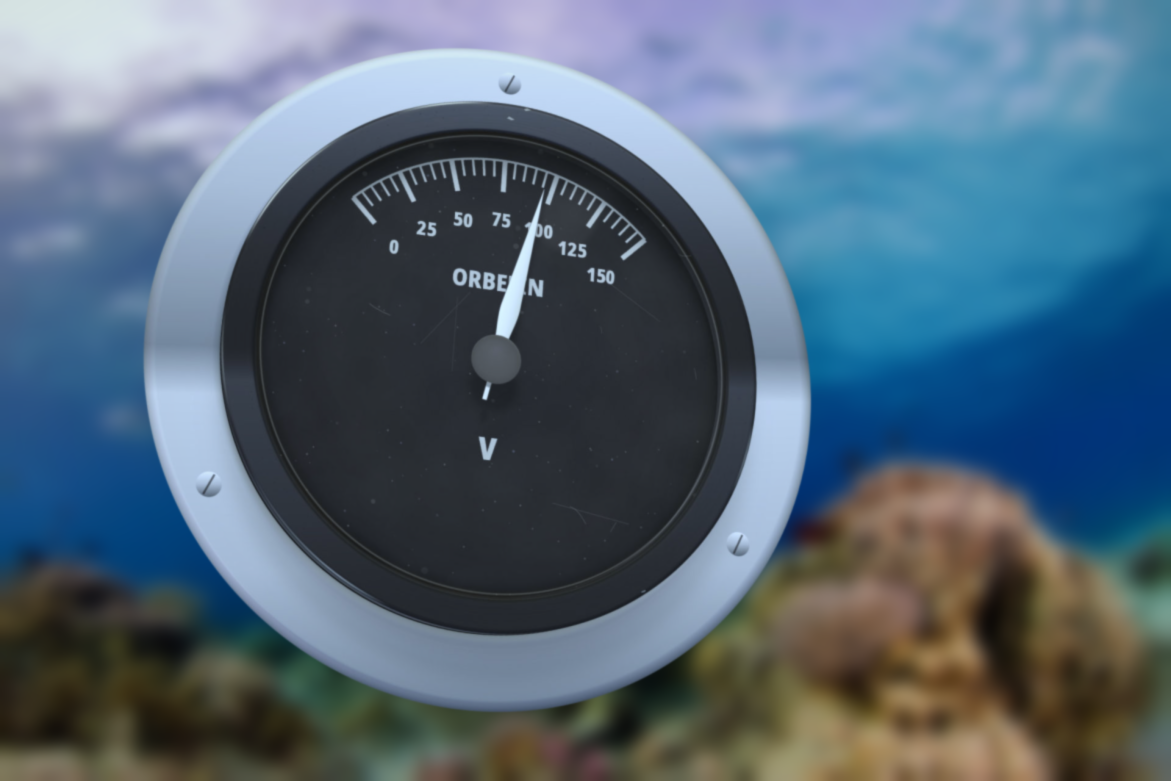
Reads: 95V
